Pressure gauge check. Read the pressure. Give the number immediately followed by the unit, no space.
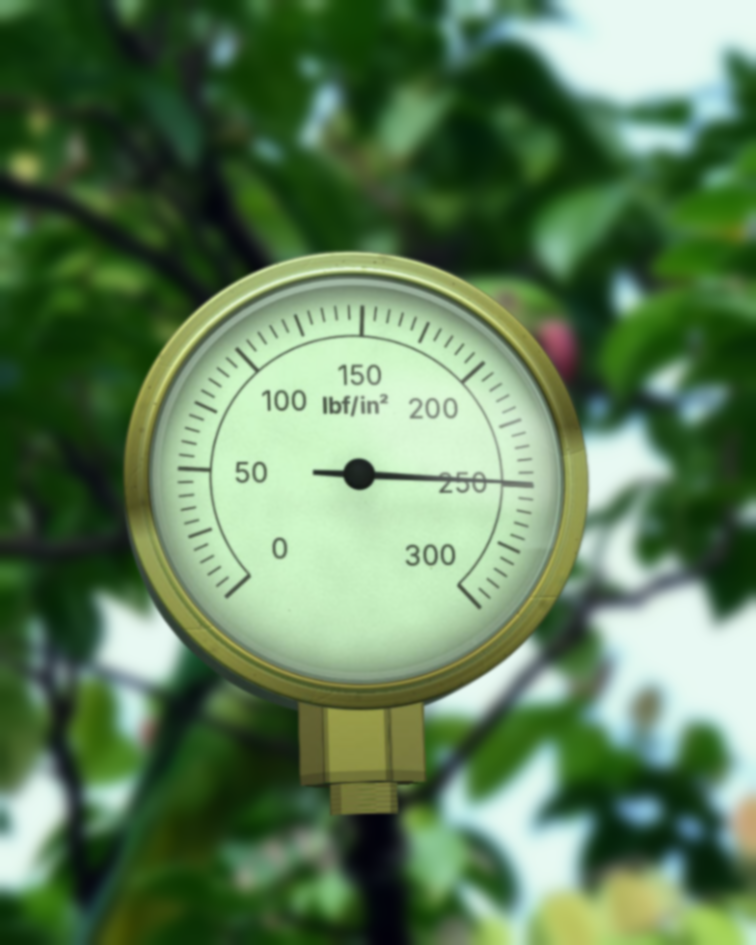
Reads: 250psi
